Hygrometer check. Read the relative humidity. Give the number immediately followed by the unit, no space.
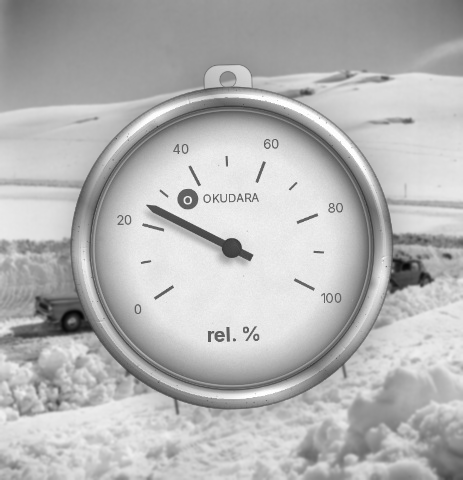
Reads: 25%
